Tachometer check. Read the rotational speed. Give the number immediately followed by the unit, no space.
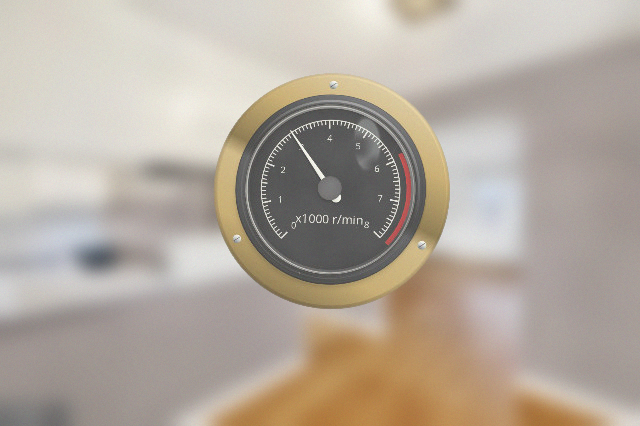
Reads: 3000rpm
